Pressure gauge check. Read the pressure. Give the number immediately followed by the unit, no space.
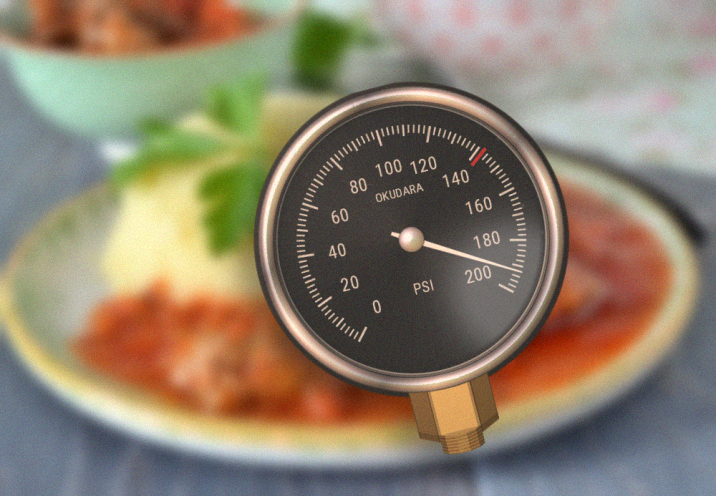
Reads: 192psi
